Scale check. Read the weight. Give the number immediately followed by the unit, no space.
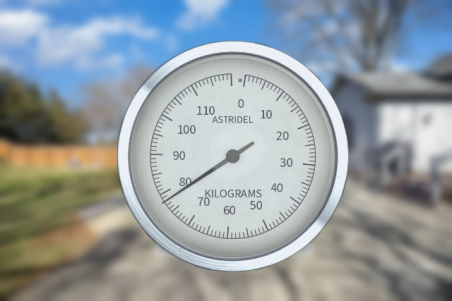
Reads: 78kg
